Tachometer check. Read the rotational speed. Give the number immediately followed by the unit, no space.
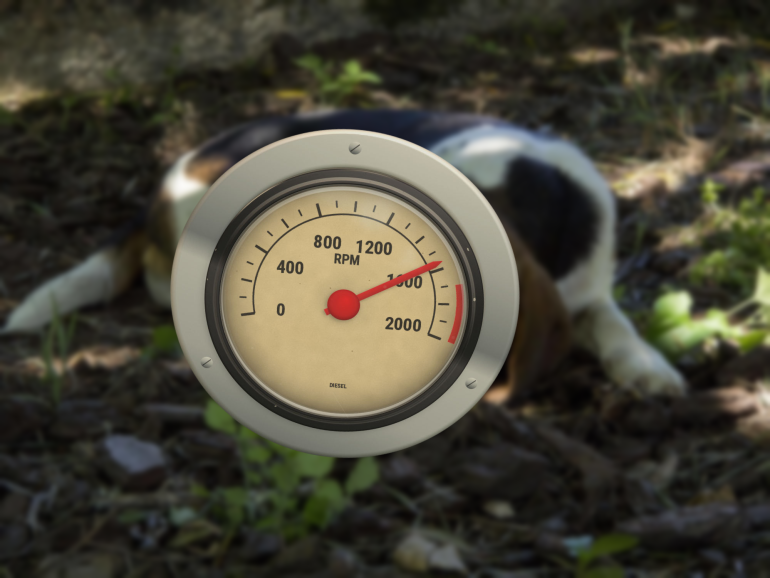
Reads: 1550rpm
